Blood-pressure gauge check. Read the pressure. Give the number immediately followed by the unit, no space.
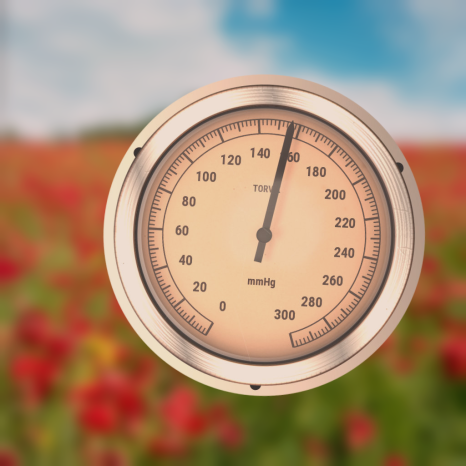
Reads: 156mmHg
